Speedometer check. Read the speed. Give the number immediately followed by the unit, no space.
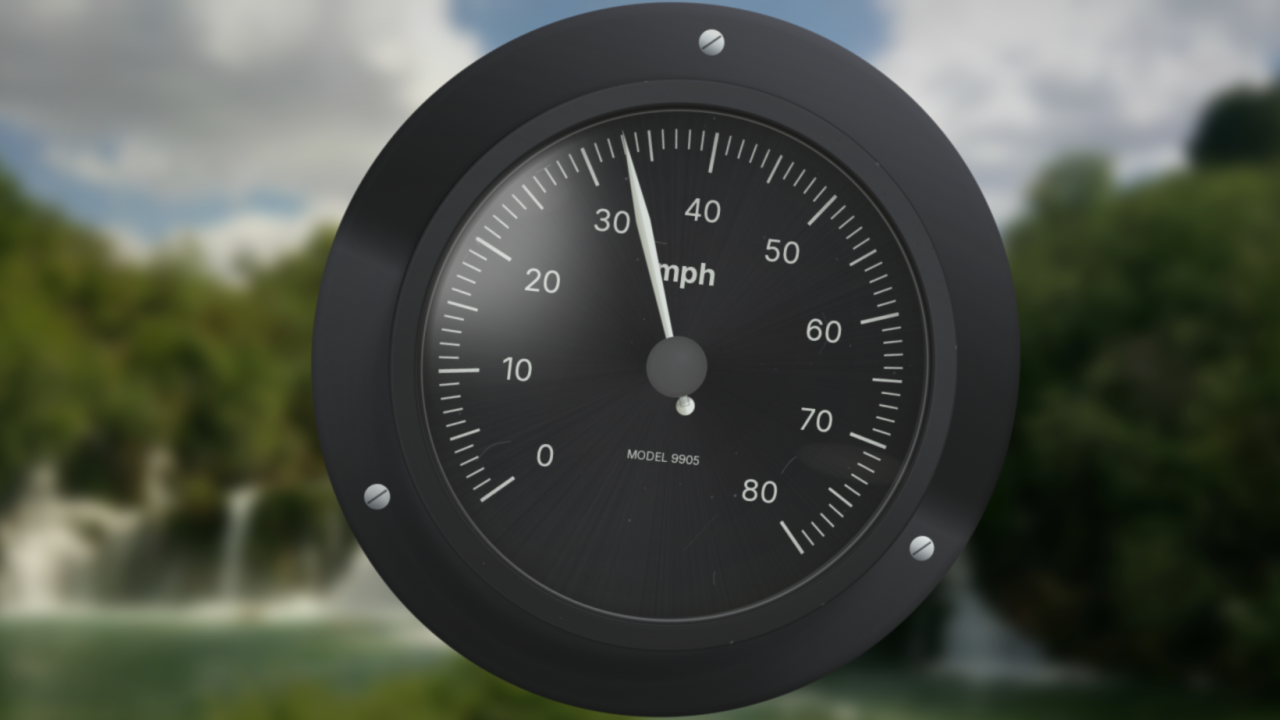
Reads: 33mph
